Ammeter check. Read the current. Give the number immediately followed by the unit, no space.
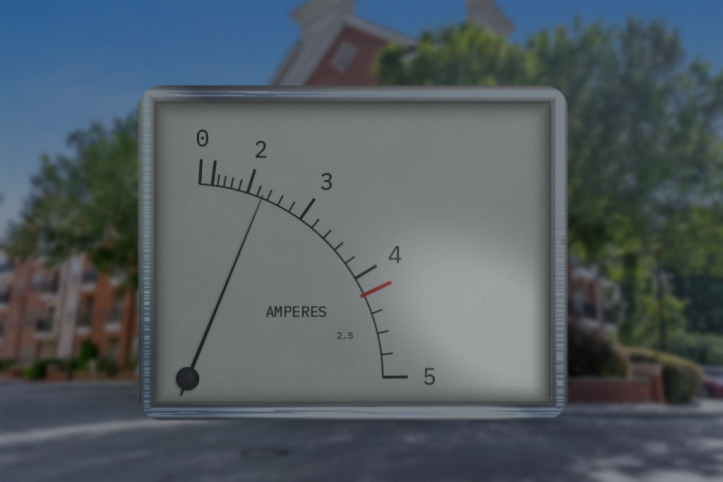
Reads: 2.3A
